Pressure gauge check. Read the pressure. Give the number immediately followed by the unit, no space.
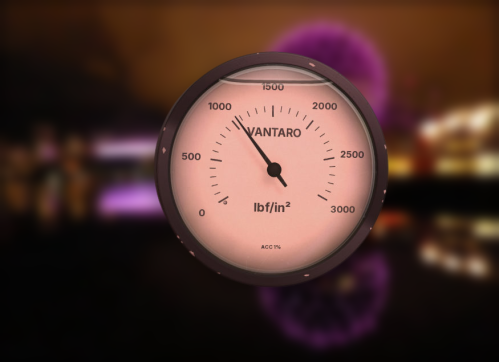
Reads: 1050psi
